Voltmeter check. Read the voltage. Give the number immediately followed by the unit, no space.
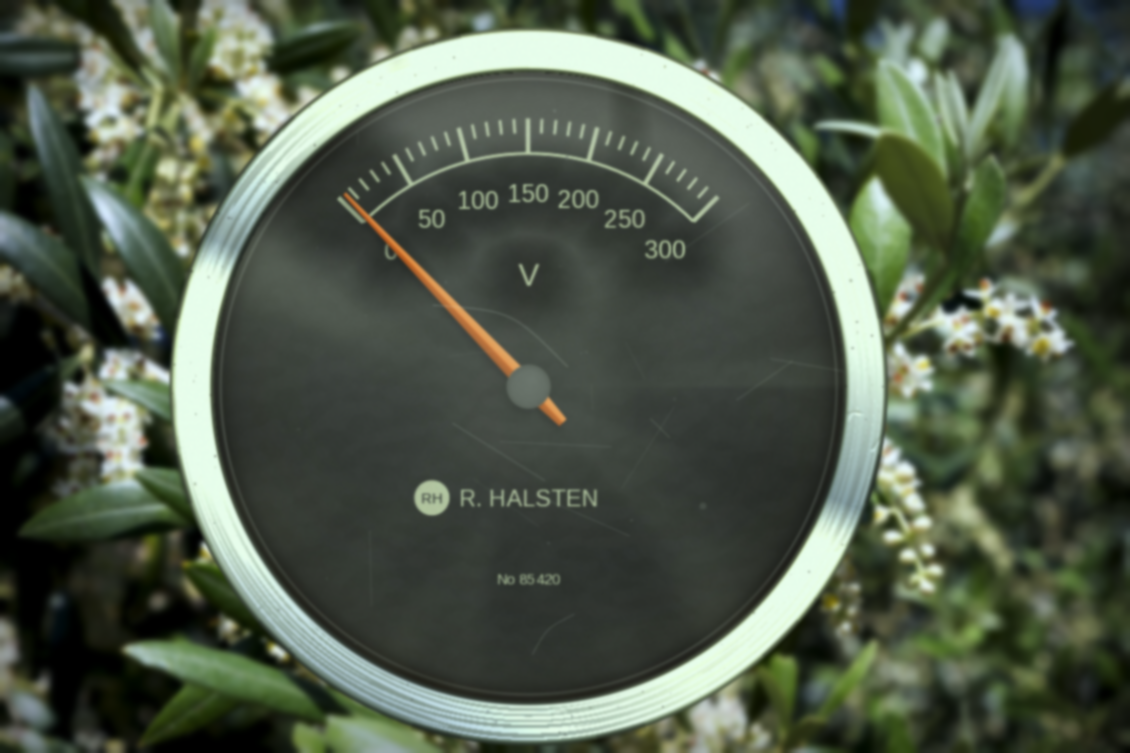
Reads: 5V
